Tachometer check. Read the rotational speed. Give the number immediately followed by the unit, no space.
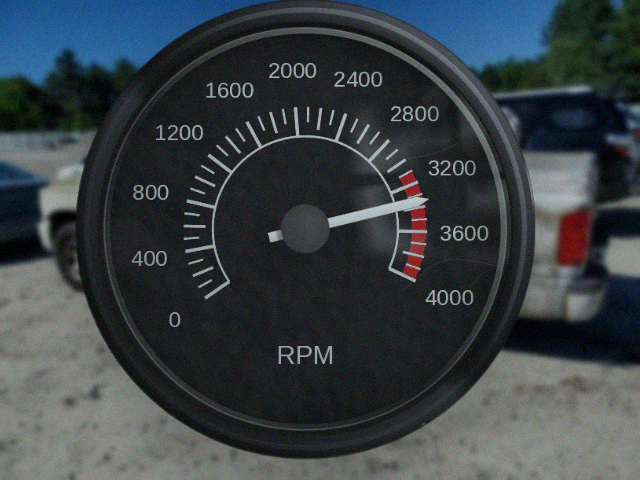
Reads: 3350rpm
